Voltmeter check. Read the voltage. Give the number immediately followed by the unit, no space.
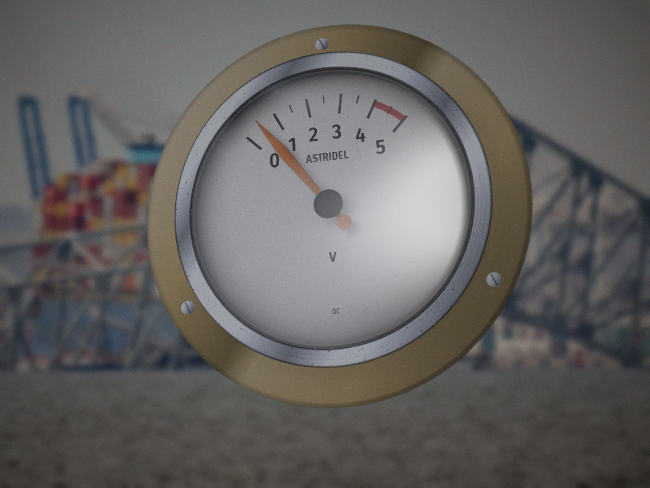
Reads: 0.5V
